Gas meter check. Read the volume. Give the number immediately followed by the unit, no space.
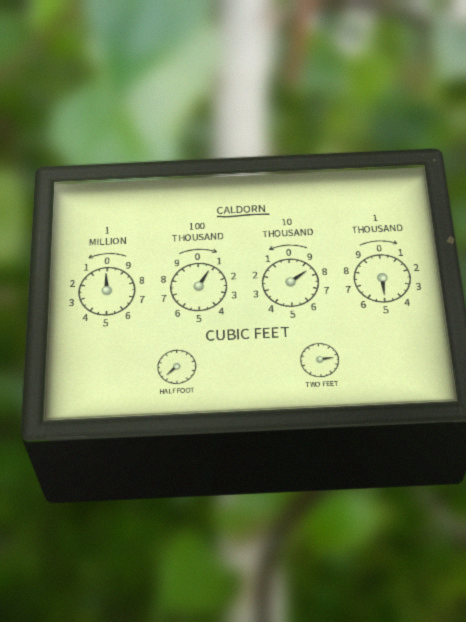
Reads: 8500ft³
